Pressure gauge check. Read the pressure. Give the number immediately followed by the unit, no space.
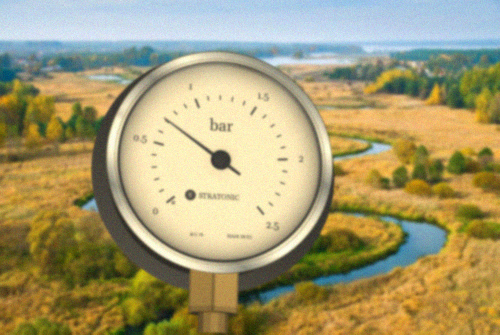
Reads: 0.7bar
